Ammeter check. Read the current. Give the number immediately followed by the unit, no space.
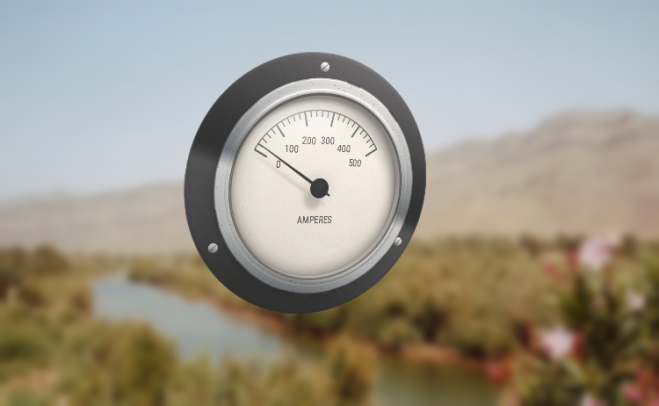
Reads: 20A
